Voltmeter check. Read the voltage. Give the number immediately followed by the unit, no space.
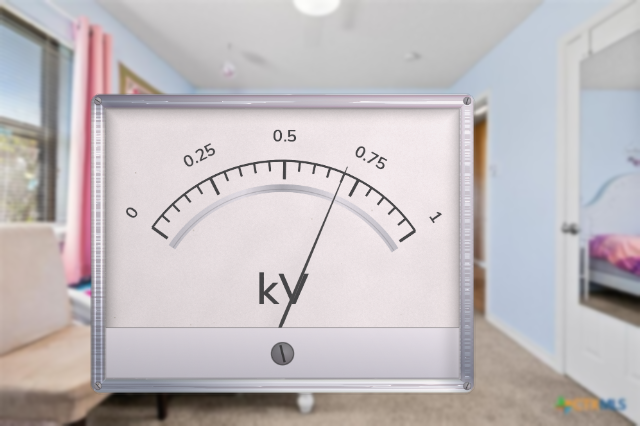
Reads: 0.7kV
